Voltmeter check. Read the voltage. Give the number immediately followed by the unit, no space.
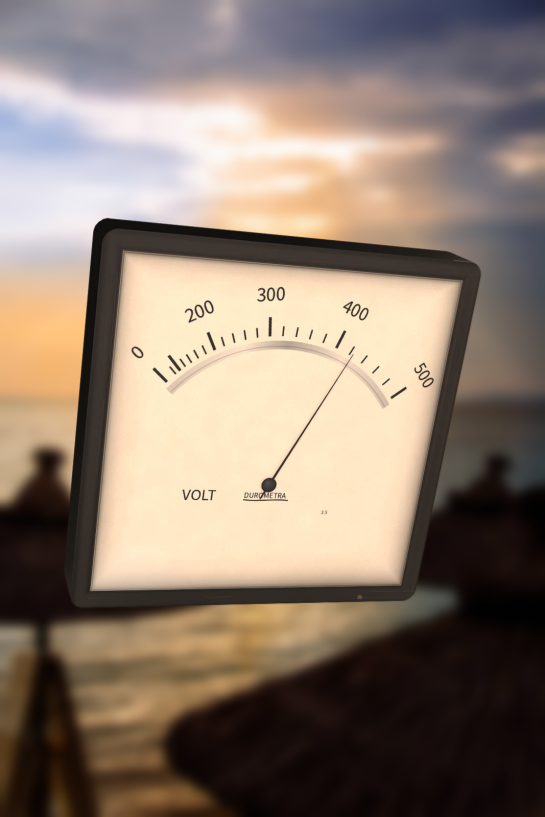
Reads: 420V
